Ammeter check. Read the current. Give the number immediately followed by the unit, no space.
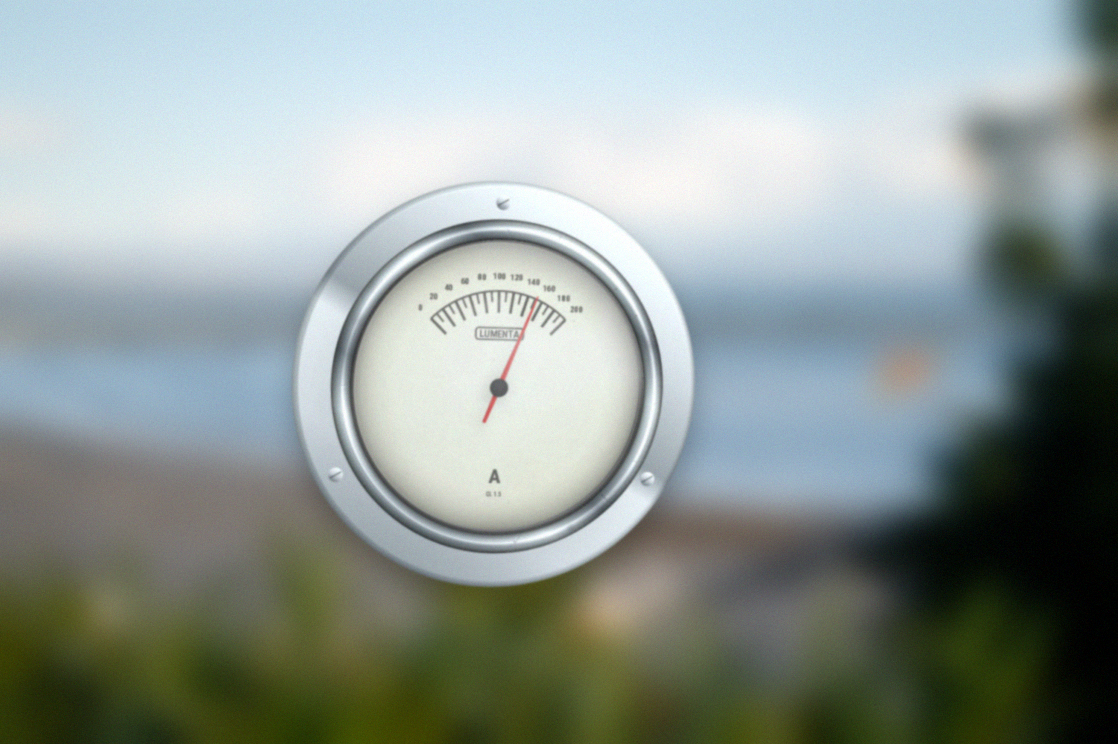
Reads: 150A
